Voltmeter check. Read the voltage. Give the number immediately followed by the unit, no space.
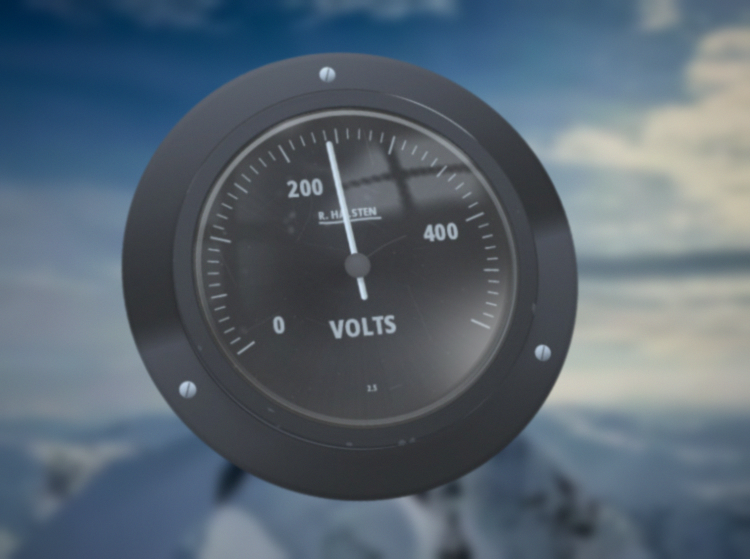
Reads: 240V
